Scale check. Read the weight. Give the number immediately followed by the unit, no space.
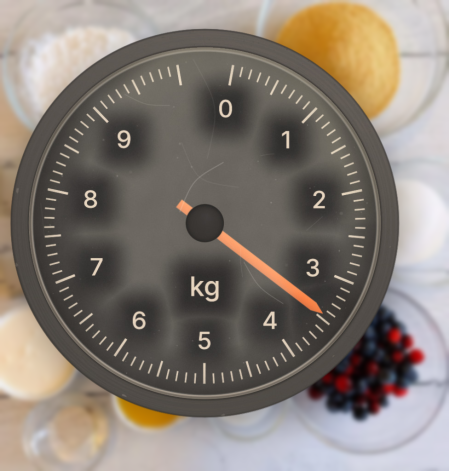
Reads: 3.45kg
